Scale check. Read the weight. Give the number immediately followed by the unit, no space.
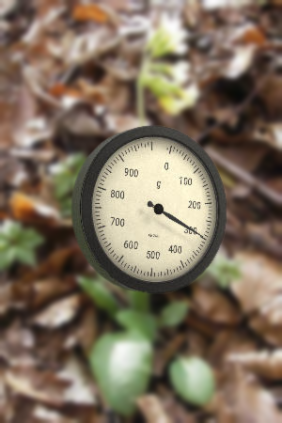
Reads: 300g
